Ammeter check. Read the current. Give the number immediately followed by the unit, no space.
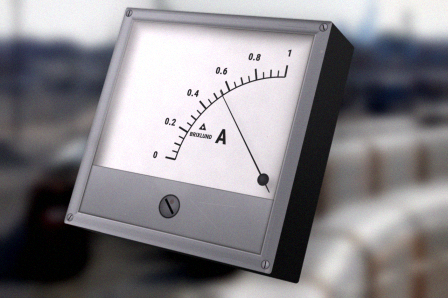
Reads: 0.55A
